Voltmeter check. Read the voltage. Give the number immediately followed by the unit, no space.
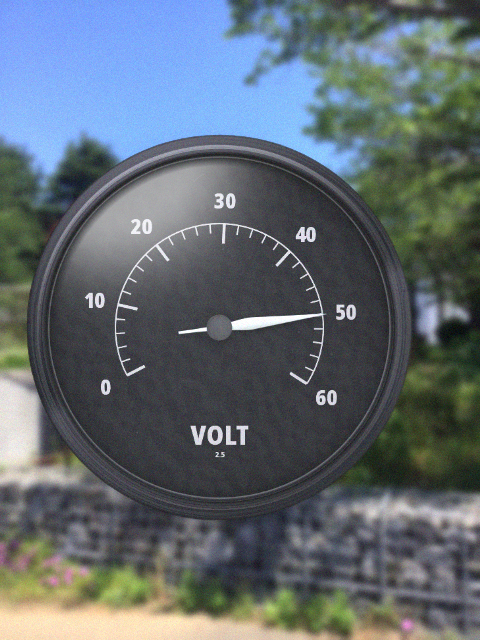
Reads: 50V
